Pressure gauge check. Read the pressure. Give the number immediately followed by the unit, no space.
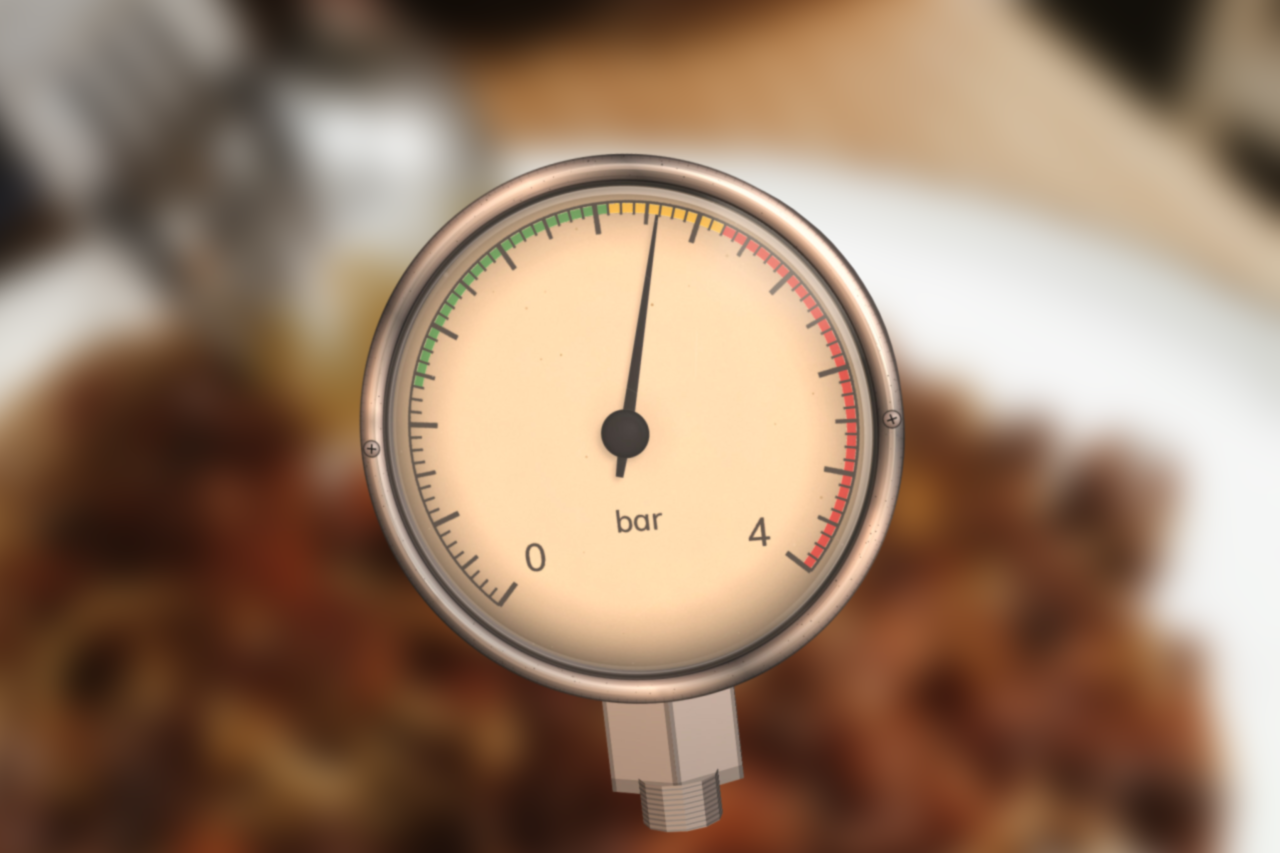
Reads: 2.25bar
